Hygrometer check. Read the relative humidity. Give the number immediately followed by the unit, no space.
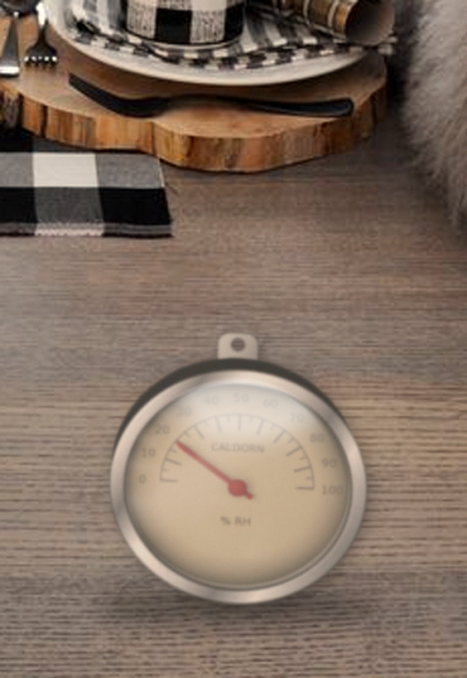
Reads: 20%
